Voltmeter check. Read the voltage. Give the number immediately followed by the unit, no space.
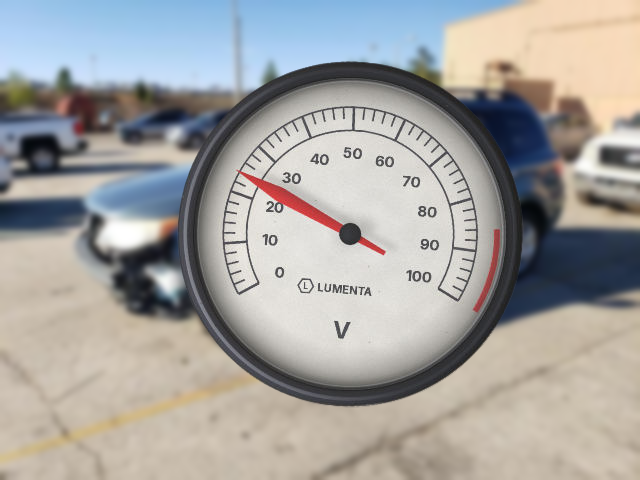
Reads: 24V
